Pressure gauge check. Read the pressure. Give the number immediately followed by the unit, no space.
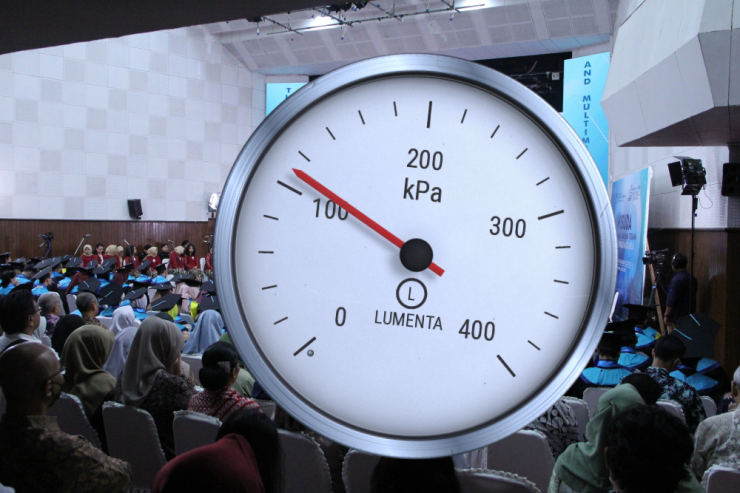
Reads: 110kPa
